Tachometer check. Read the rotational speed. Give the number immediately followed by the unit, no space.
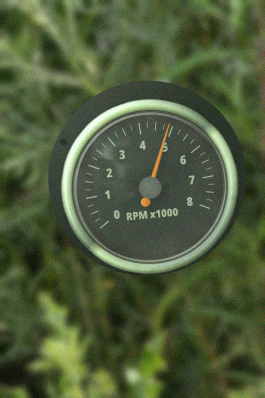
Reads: 4875rpm
